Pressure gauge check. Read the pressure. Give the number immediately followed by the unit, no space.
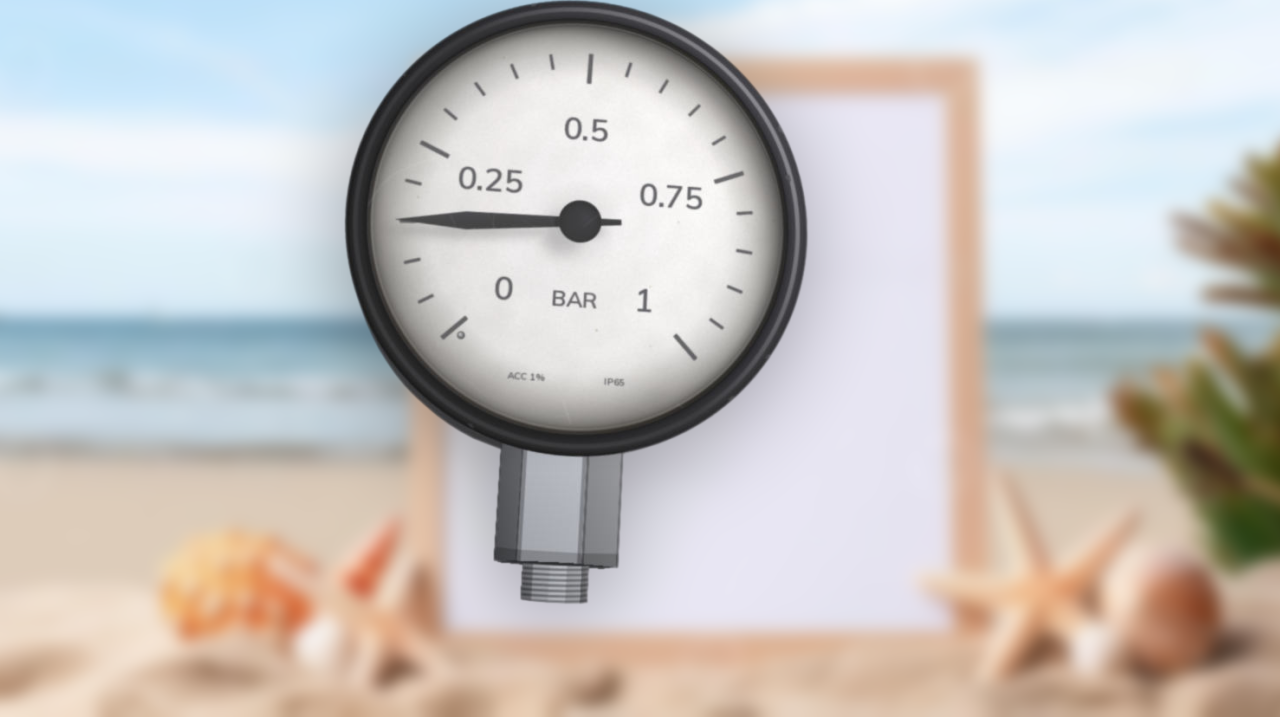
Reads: 0.15bar
